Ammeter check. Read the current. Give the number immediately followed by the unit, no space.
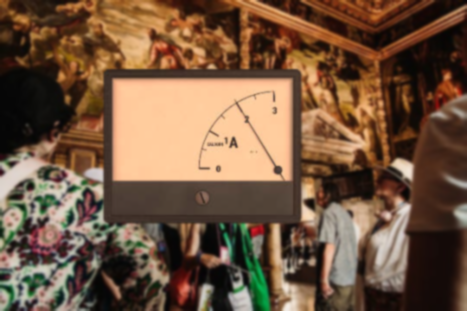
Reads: 2A
